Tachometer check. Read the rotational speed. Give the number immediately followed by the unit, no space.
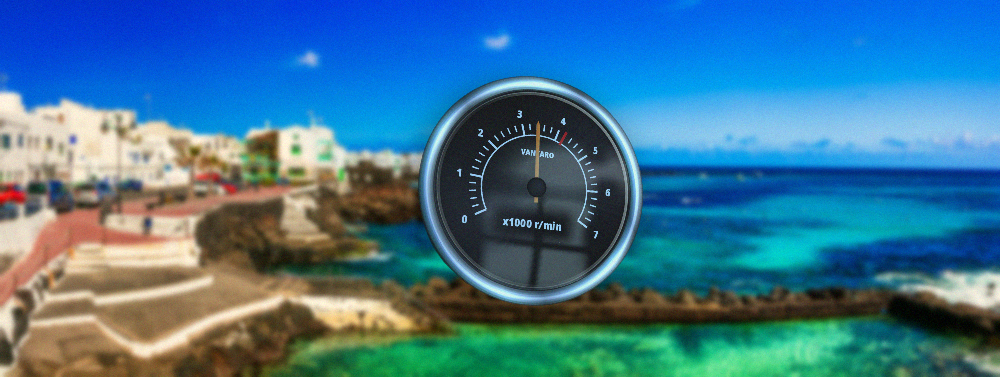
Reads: 3400rpm
